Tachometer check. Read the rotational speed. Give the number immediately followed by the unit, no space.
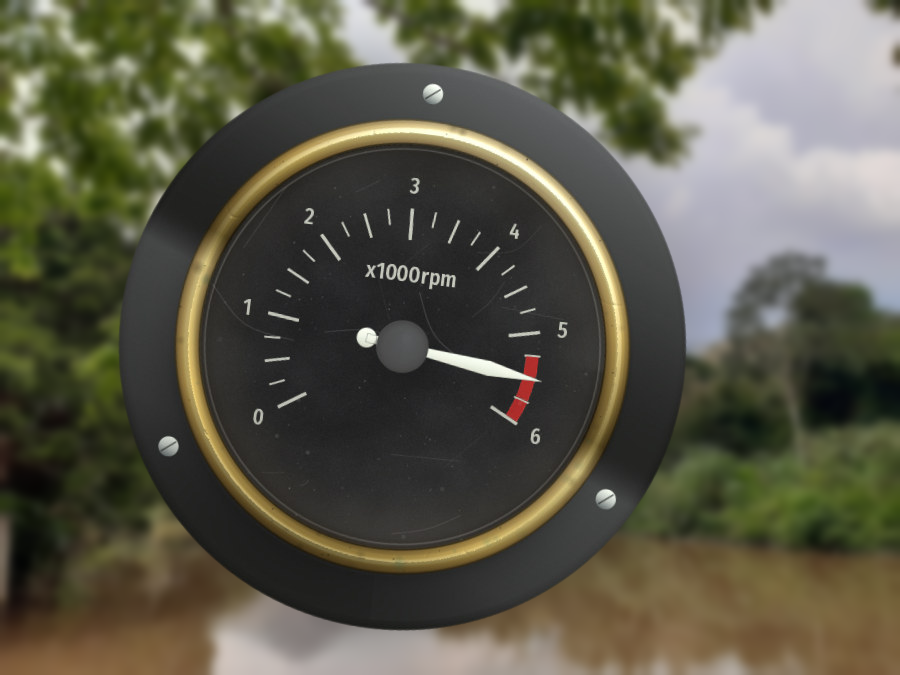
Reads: 5500rpm
